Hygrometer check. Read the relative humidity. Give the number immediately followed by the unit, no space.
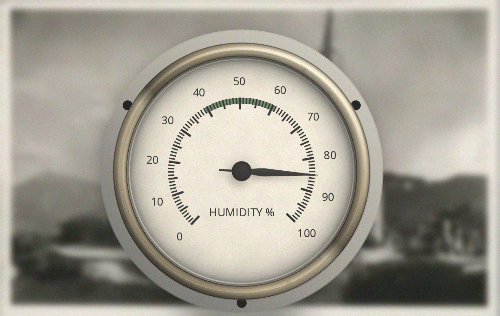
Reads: 85%
